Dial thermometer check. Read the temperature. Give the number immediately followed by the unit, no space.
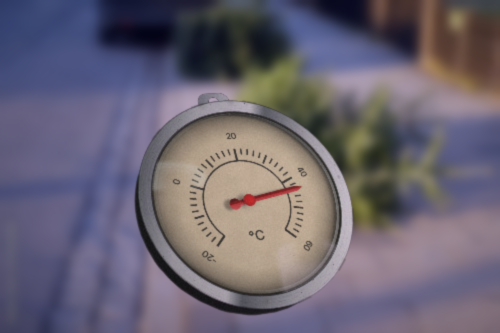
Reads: 44°C
